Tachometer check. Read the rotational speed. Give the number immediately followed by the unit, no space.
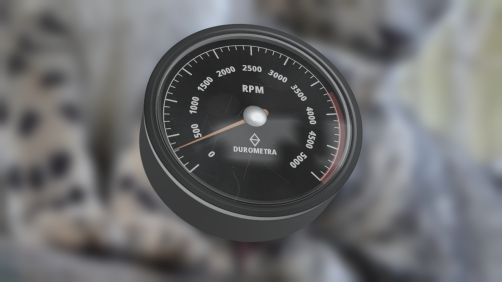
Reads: 300rpm
